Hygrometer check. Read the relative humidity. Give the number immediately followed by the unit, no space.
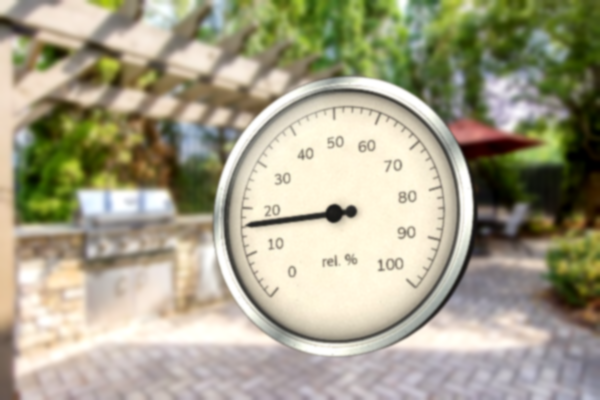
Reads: 16%
